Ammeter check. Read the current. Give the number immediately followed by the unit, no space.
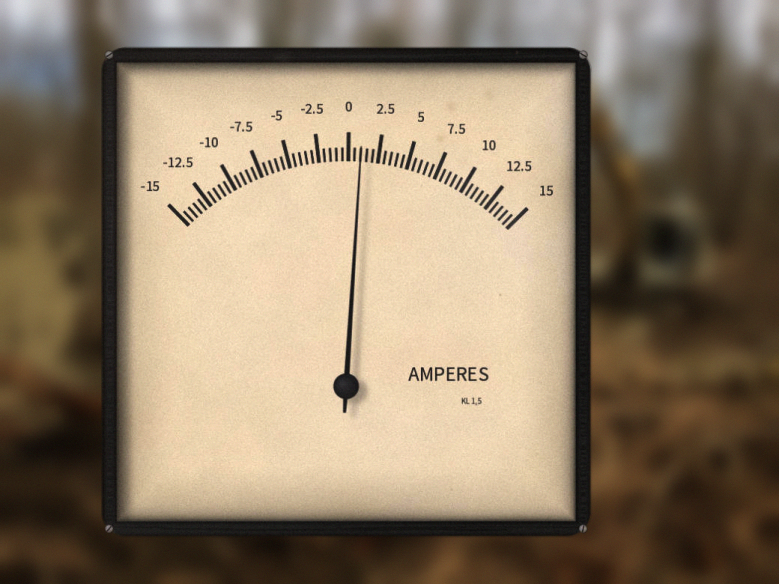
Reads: 1A
